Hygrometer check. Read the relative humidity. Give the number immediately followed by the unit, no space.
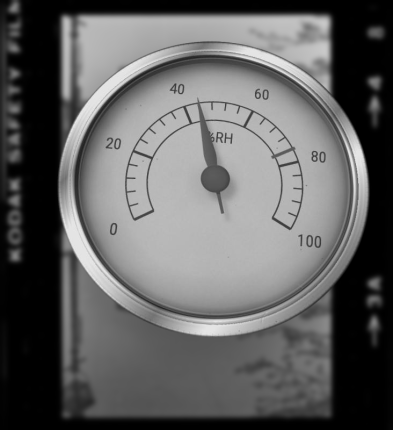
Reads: 44%
